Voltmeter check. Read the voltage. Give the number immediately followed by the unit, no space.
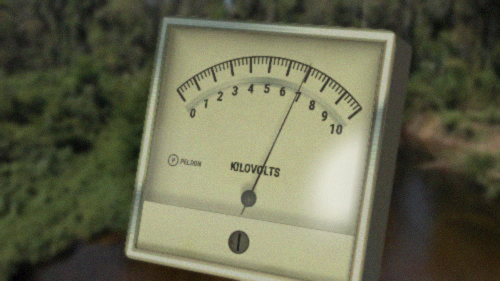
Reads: 7kV
